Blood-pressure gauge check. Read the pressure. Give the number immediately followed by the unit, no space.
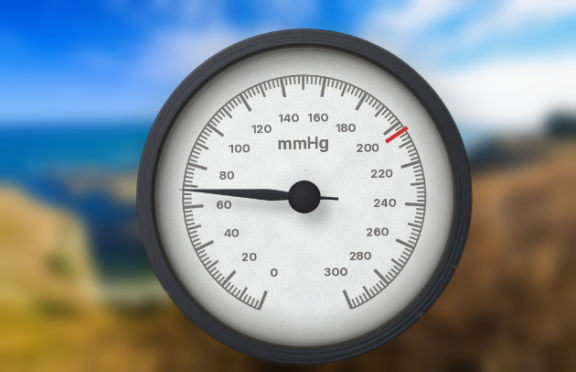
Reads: 68mmHg
